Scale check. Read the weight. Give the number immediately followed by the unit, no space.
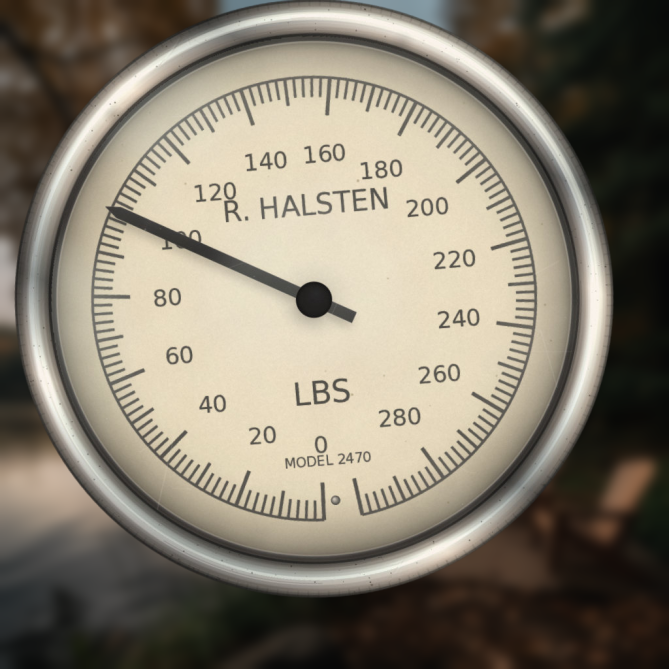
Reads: 100lb
